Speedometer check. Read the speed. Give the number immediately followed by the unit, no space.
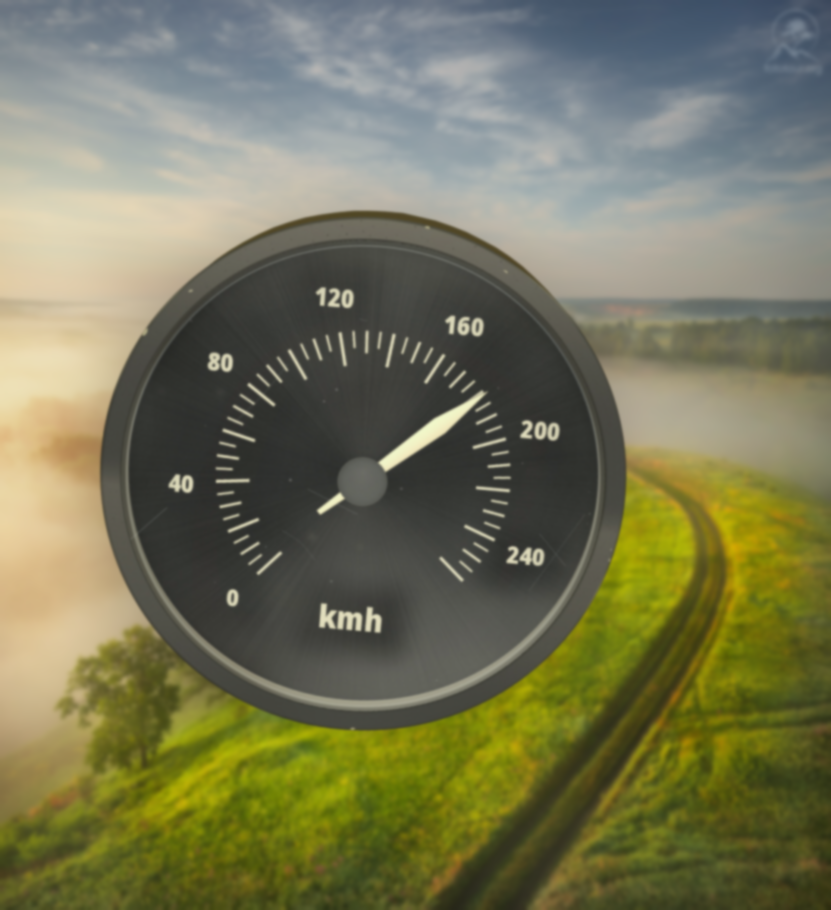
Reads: 180km/h
